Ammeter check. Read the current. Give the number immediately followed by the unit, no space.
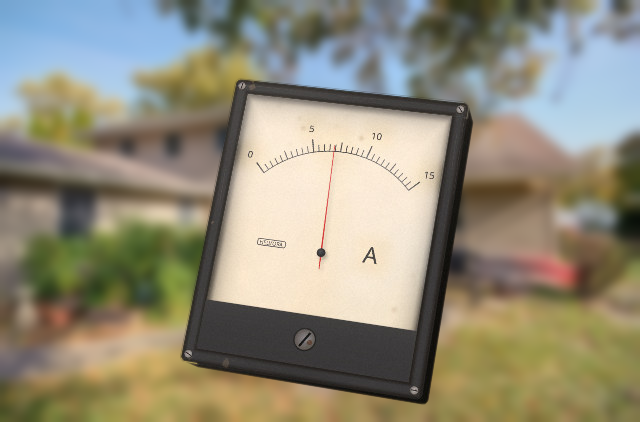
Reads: 7A
